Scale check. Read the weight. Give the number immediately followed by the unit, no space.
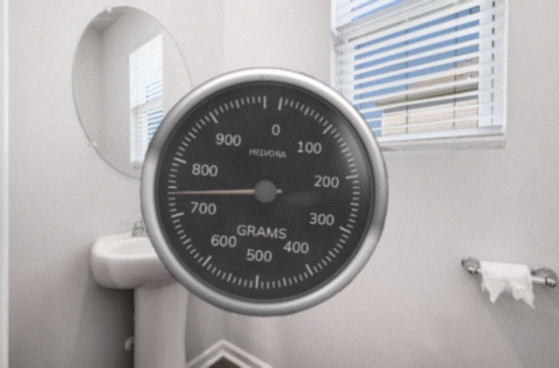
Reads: 740g
